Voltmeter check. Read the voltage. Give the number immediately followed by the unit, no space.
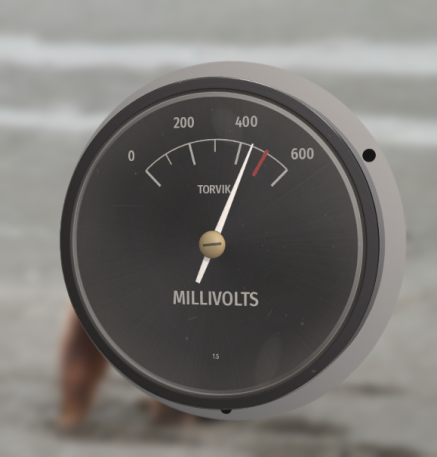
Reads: 450mV
